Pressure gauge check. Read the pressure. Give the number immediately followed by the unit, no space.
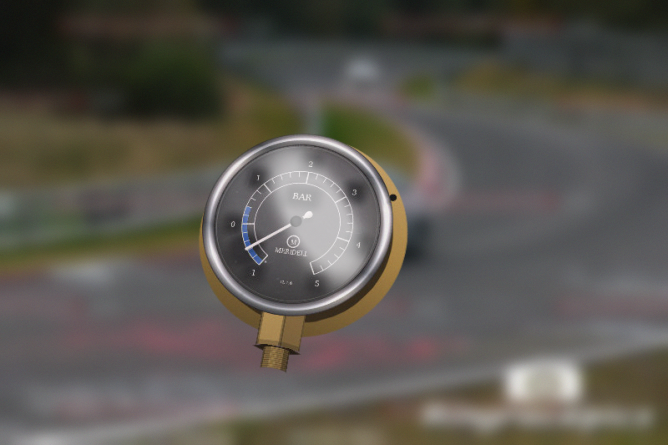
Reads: -0.6bar
